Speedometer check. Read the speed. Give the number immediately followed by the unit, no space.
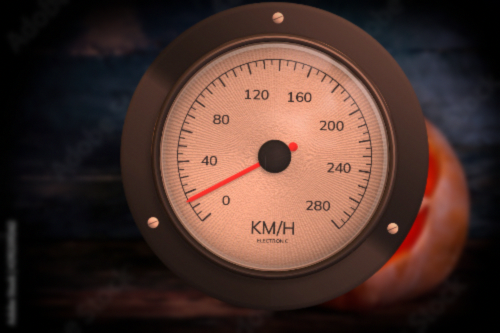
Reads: 15km/h
